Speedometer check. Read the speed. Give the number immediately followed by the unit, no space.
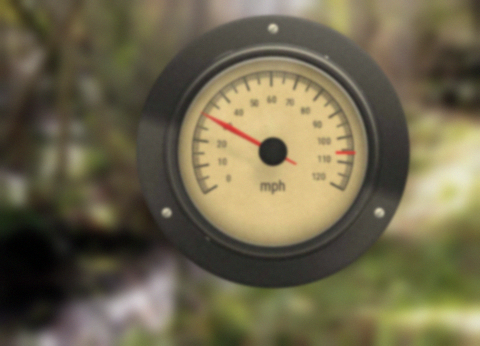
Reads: 30mph
